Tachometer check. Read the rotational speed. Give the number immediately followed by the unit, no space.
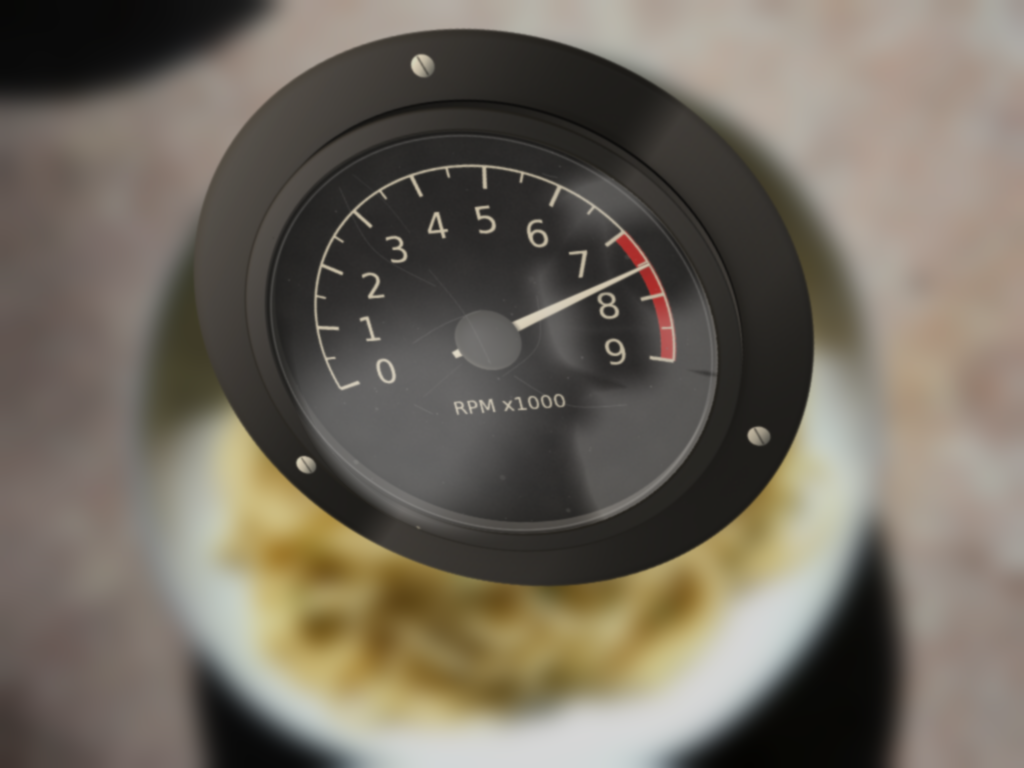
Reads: 7500rpm
